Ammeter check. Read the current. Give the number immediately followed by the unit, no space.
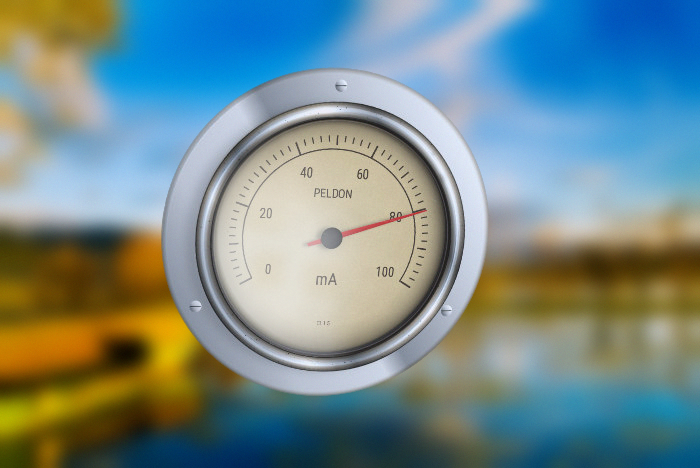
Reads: 80mA
